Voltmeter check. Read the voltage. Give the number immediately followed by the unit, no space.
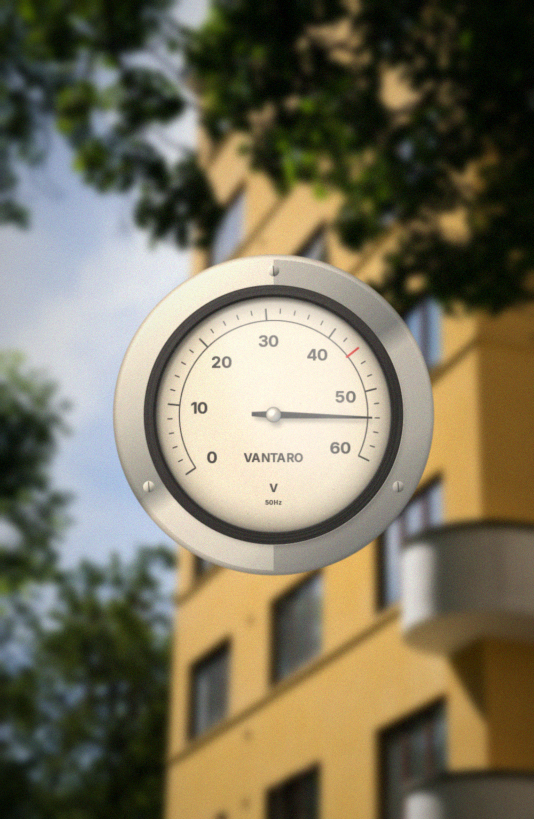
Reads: 54V
